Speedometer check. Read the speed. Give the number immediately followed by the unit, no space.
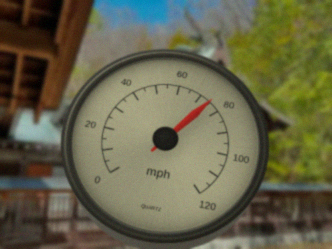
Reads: 75mph
